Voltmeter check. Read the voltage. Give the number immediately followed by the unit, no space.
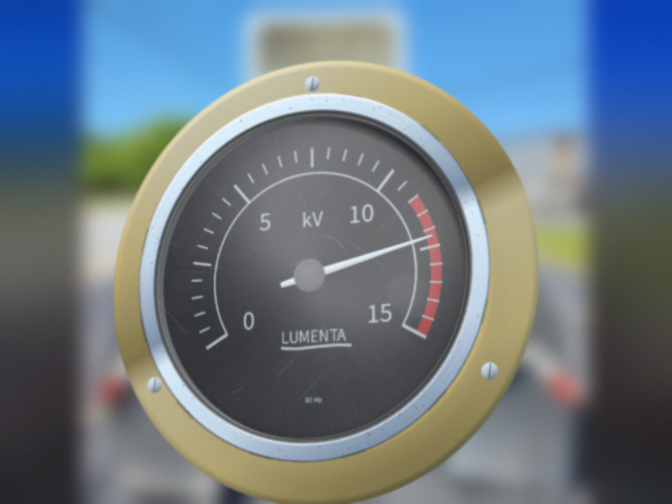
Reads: 12.25kV
